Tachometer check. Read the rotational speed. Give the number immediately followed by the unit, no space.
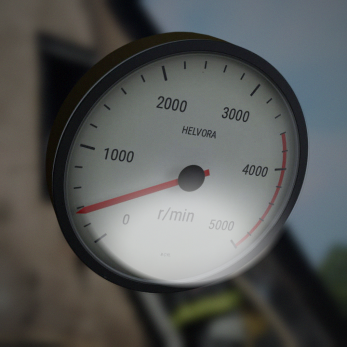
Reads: 400rpm
